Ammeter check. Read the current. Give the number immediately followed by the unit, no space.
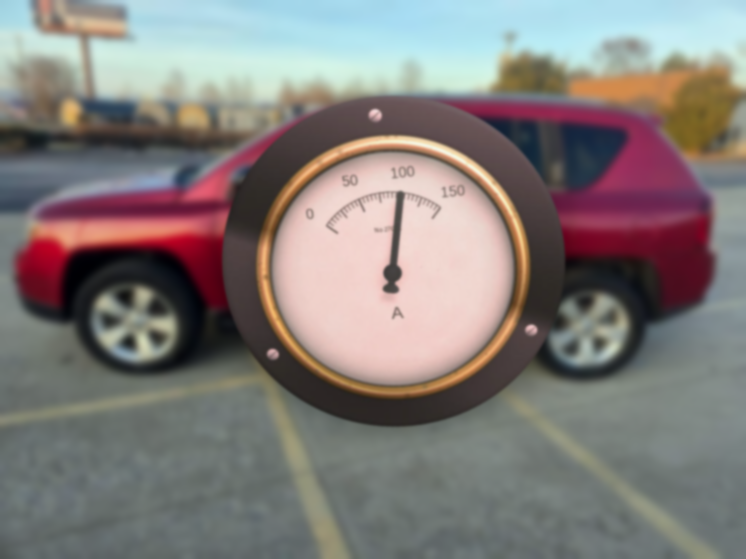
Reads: 100A
